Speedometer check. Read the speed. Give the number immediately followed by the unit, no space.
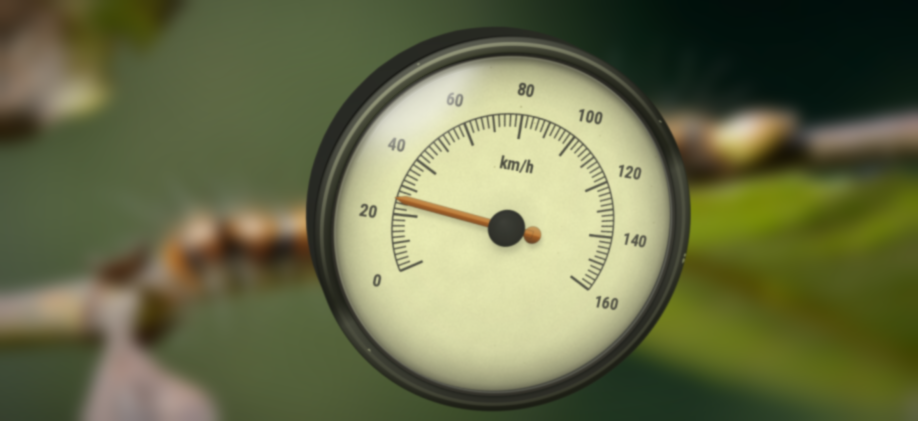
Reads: 26km/h
